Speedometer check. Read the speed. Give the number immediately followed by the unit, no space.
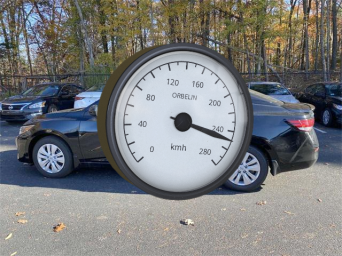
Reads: 250km/h
